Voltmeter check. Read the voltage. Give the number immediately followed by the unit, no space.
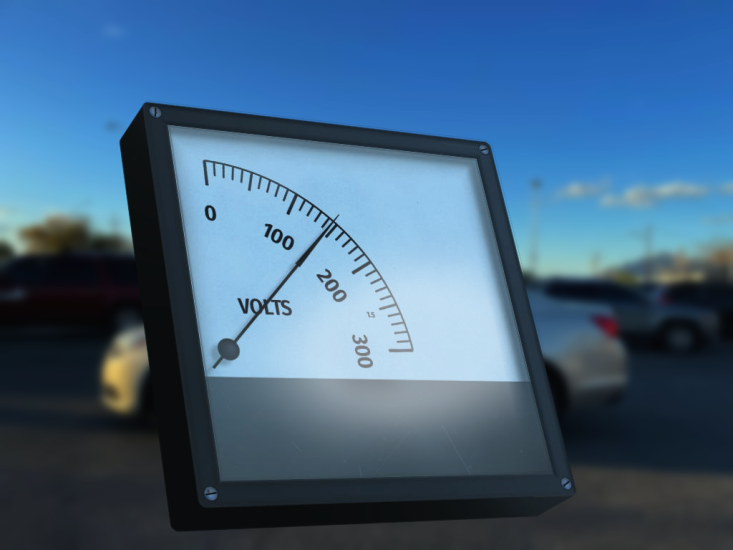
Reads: 145V
